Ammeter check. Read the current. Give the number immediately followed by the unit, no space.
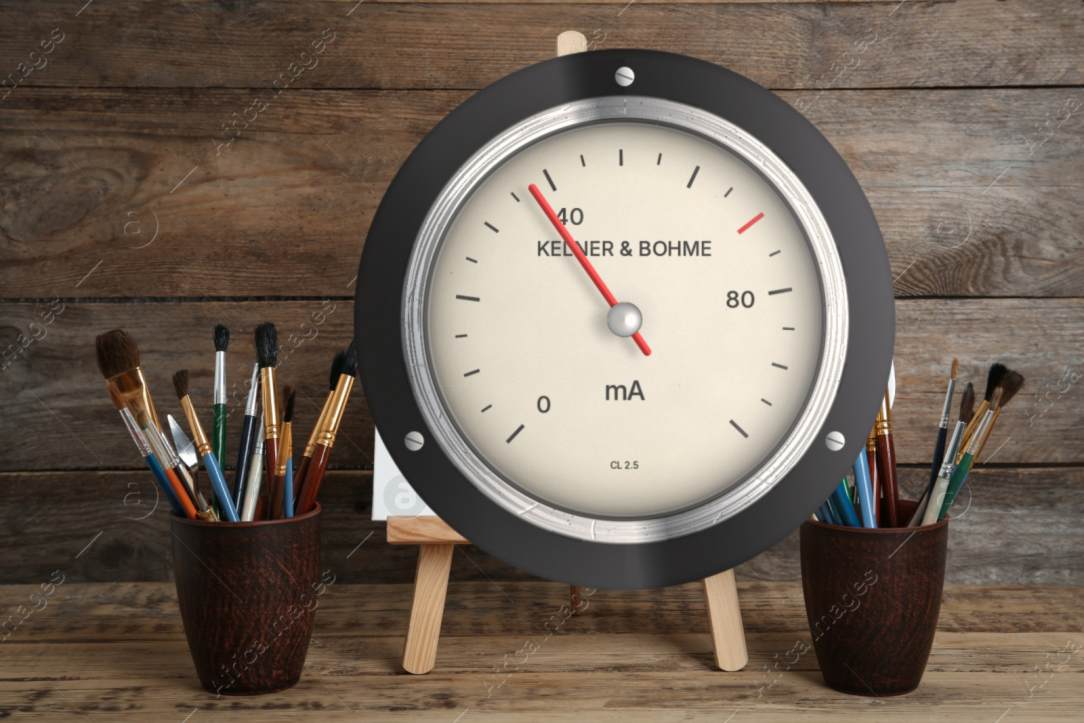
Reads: 37.5mA
